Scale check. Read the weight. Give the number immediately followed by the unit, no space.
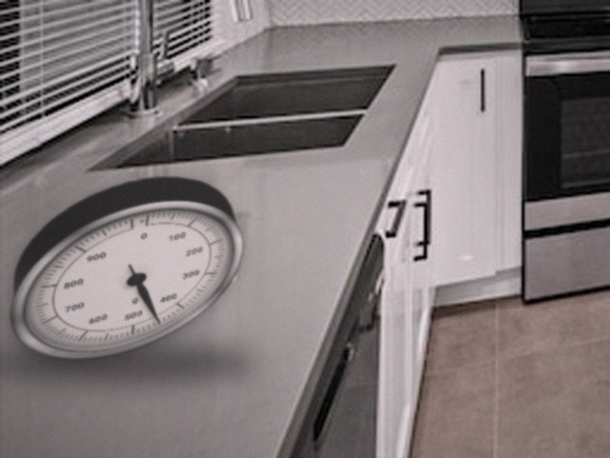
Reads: 450g
